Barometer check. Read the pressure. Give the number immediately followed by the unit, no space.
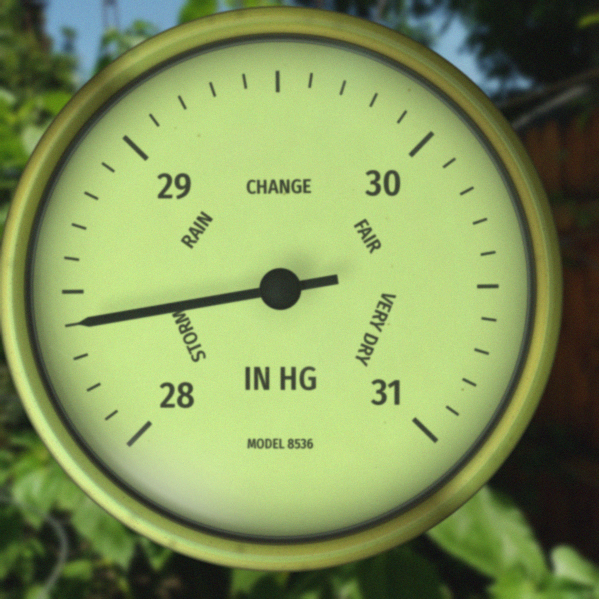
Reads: 28.4inHg
